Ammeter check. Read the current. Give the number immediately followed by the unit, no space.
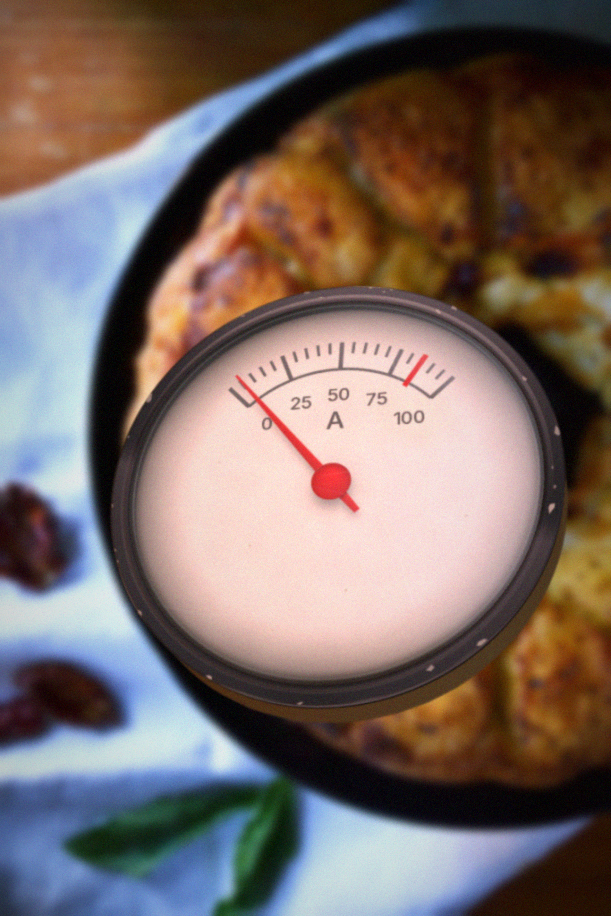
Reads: 5A
